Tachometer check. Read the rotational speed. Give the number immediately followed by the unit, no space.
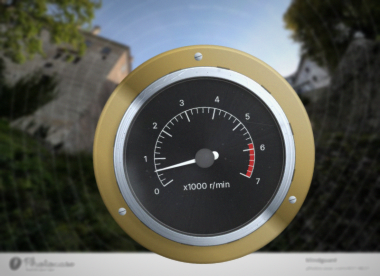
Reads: 600rpm
